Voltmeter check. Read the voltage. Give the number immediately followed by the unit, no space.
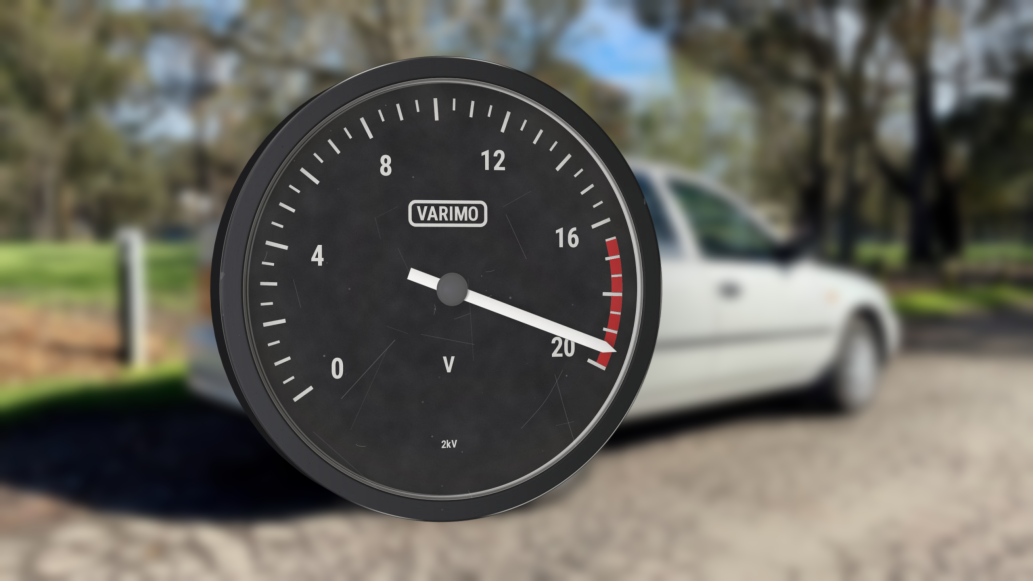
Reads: 19.5V
